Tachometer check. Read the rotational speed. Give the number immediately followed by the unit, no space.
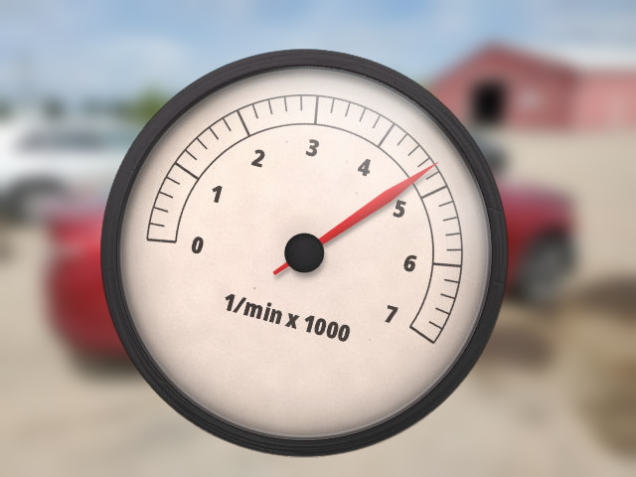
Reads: 4700rpm
